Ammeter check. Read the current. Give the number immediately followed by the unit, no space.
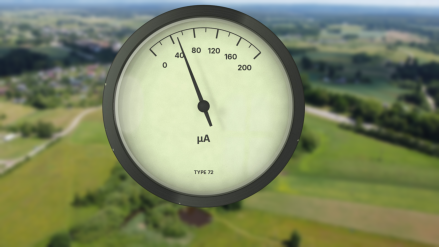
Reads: 50µA
